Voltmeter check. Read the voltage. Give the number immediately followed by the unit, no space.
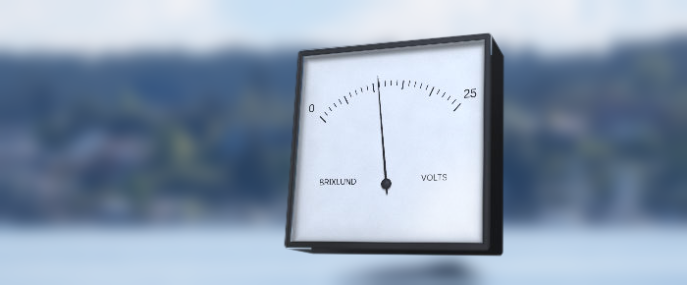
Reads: 11V
